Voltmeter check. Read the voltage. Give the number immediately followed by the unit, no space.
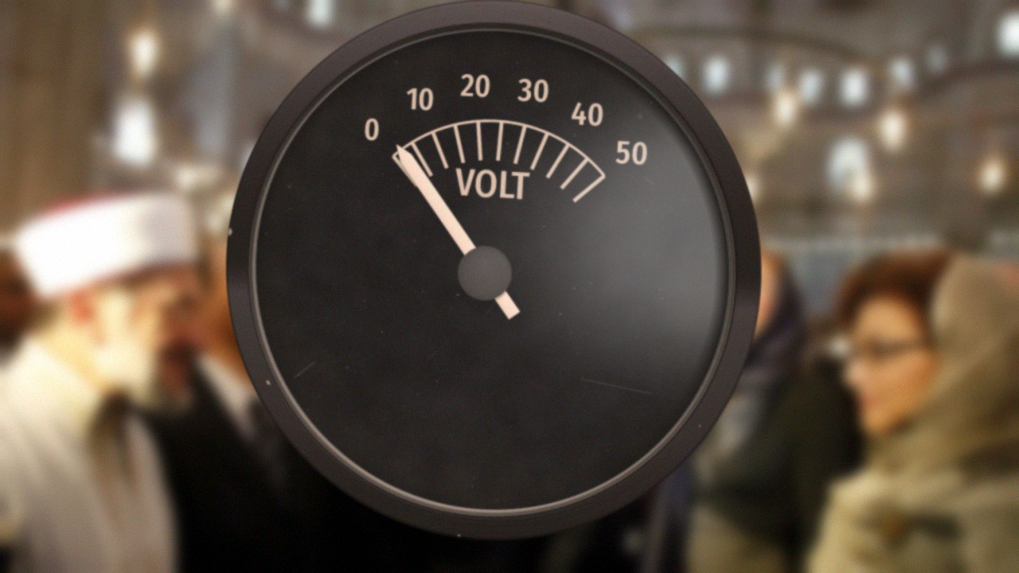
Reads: 2.5V
